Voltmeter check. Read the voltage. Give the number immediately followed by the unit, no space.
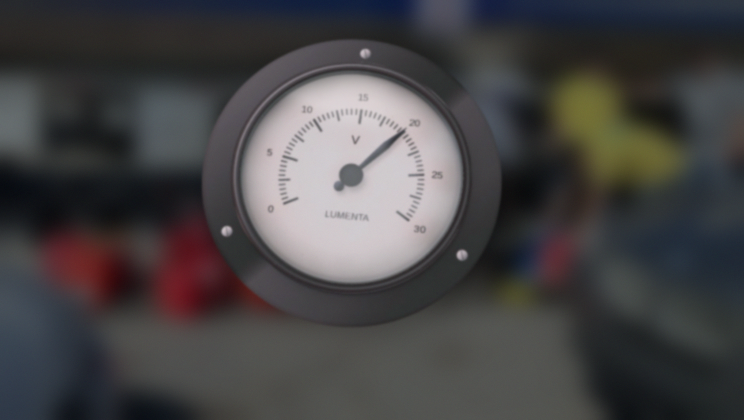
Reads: 20V
